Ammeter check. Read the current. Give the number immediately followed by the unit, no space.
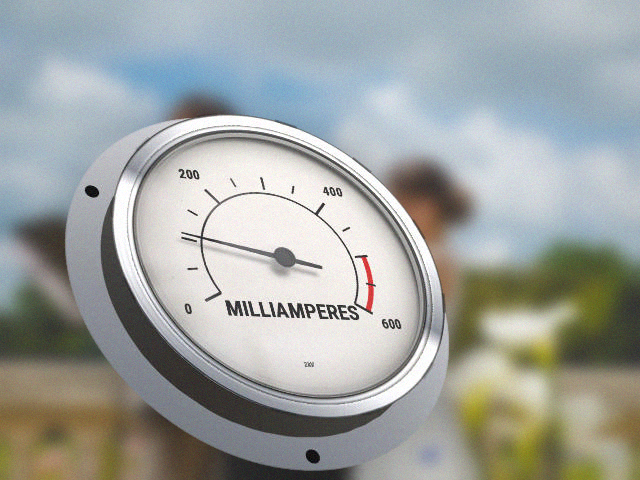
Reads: 100mA
